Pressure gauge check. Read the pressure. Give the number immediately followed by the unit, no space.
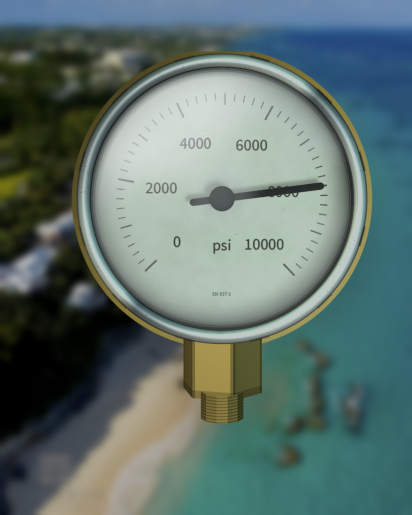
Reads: 8000psi
